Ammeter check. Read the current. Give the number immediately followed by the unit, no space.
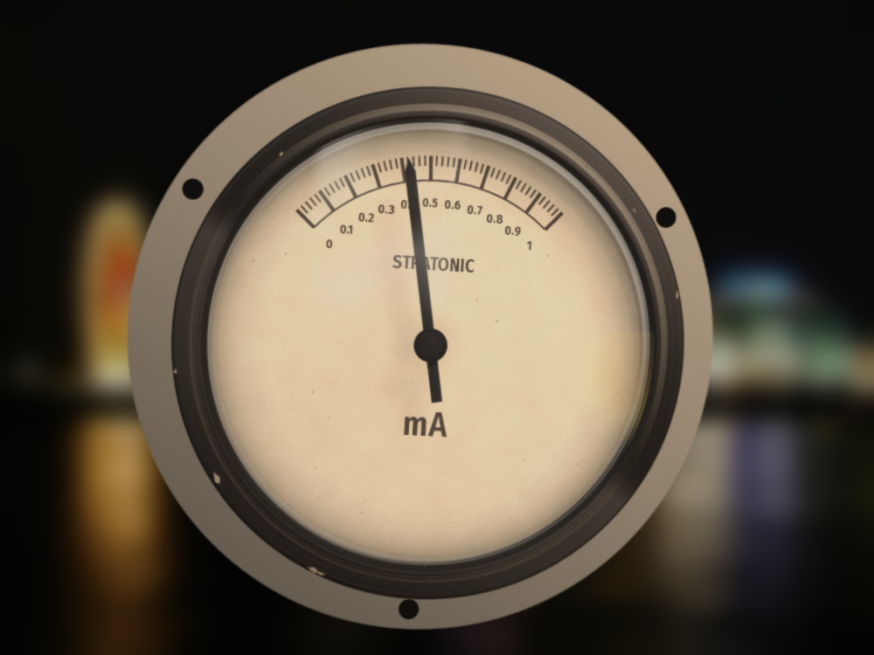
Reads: 0.42mA
